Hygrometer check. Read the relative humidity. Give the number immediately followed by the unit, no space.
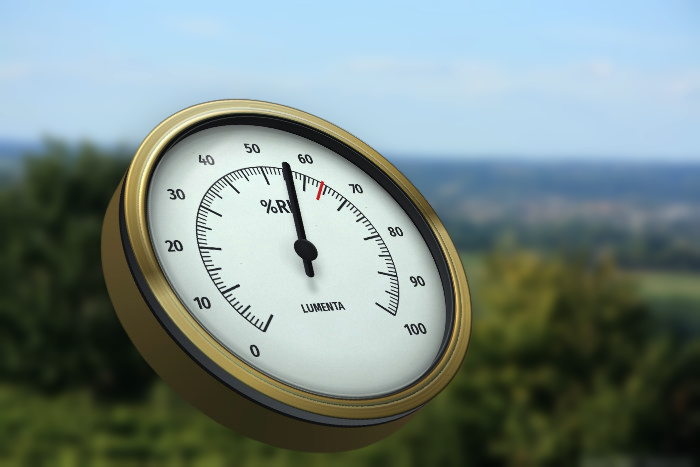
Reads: 55%
